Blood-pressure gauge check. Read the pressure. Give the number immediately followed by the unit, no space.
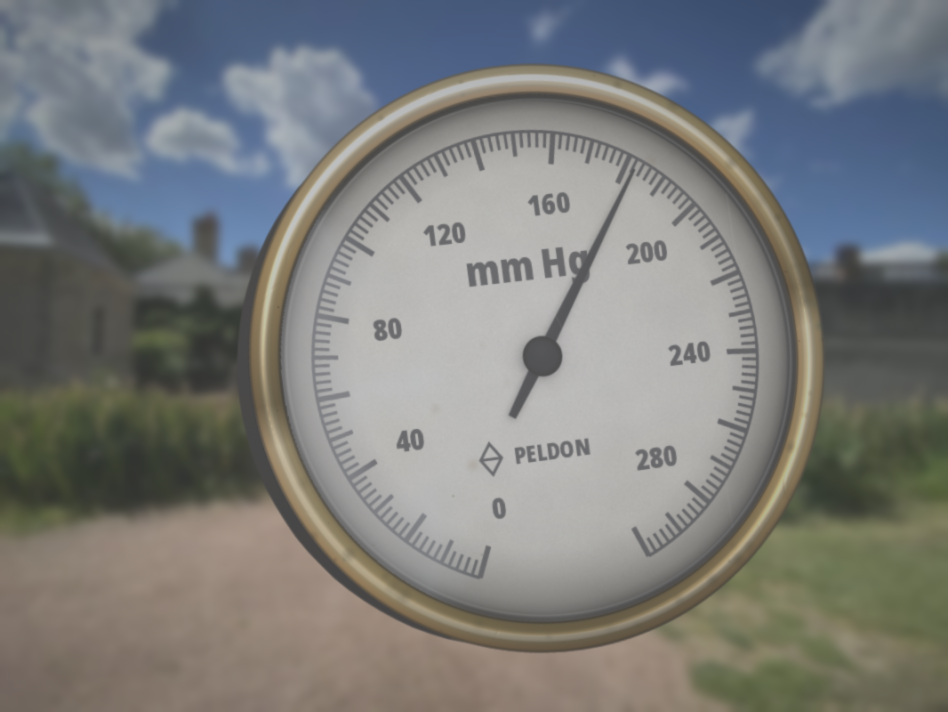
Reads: 182mmHg
